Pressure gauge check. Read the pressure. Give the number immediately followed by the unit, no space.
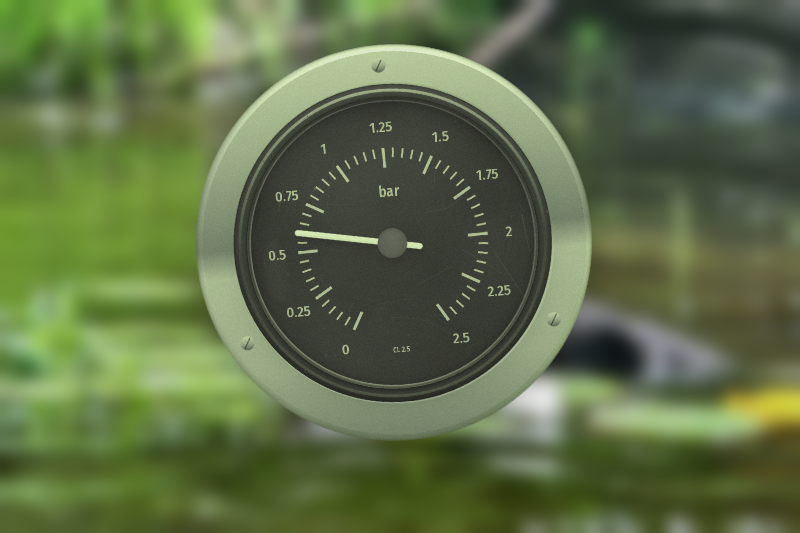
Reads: 0.6bar
